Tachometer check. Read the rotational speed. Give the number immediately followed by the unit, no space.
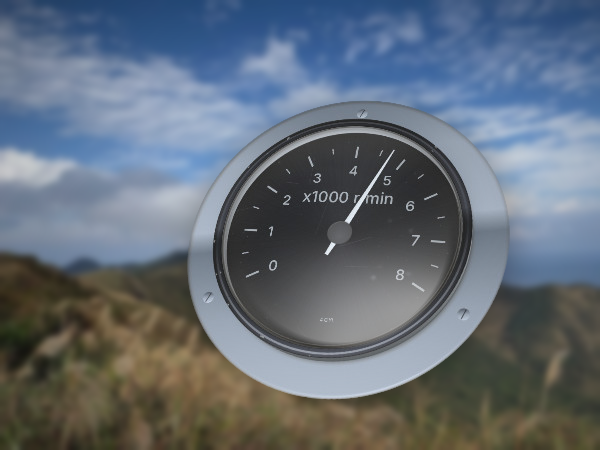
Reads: 4750rpm
